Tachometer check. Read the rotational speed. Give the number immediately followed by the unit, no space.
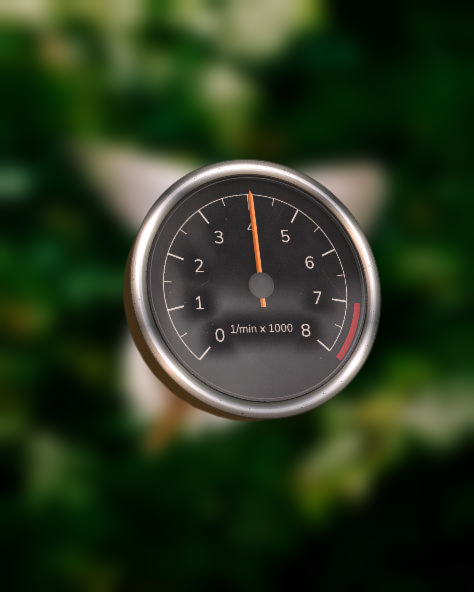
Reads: 4000rpm
